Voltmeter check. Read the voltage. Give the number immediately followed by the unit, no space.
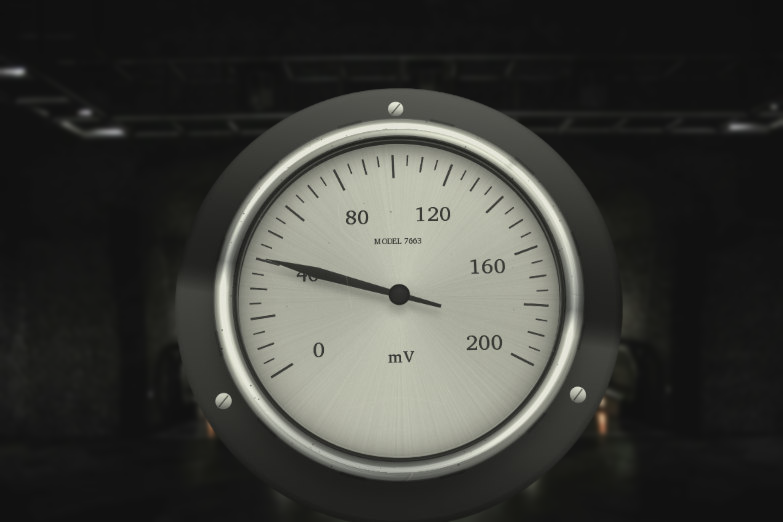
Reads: 40mV
